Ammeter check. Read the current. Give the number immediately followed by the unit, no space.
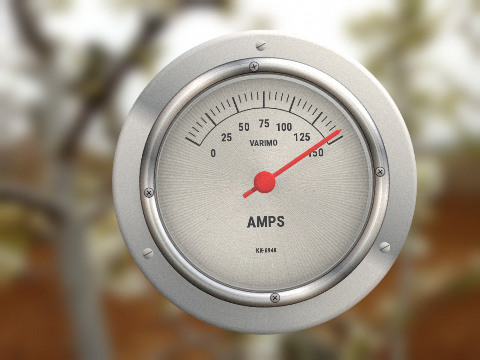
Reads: 145A
